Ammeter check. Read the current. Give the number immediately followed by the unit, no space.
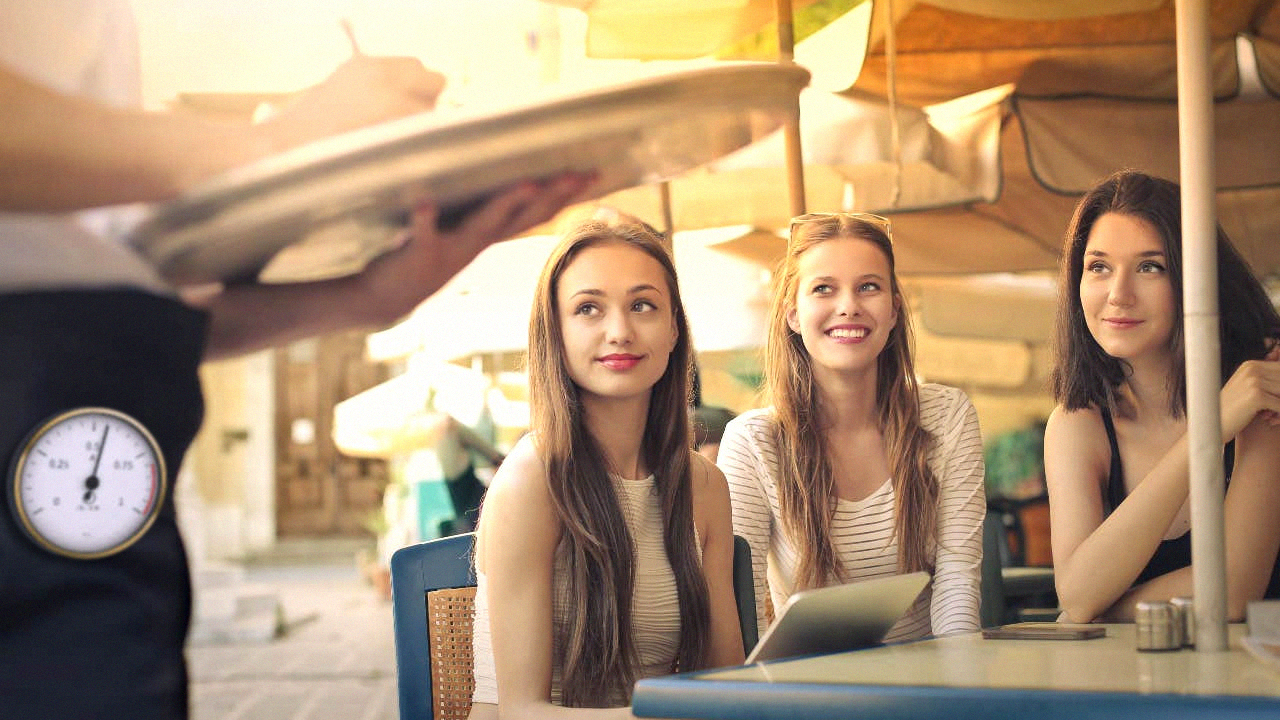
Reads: 0.55A
